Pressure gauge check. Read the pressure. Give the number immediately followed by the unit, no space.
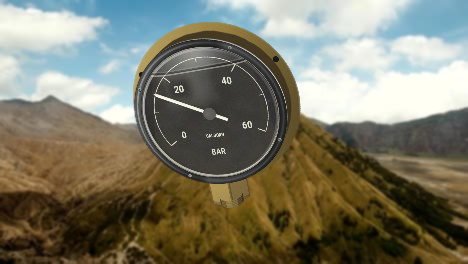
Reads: 15bar
